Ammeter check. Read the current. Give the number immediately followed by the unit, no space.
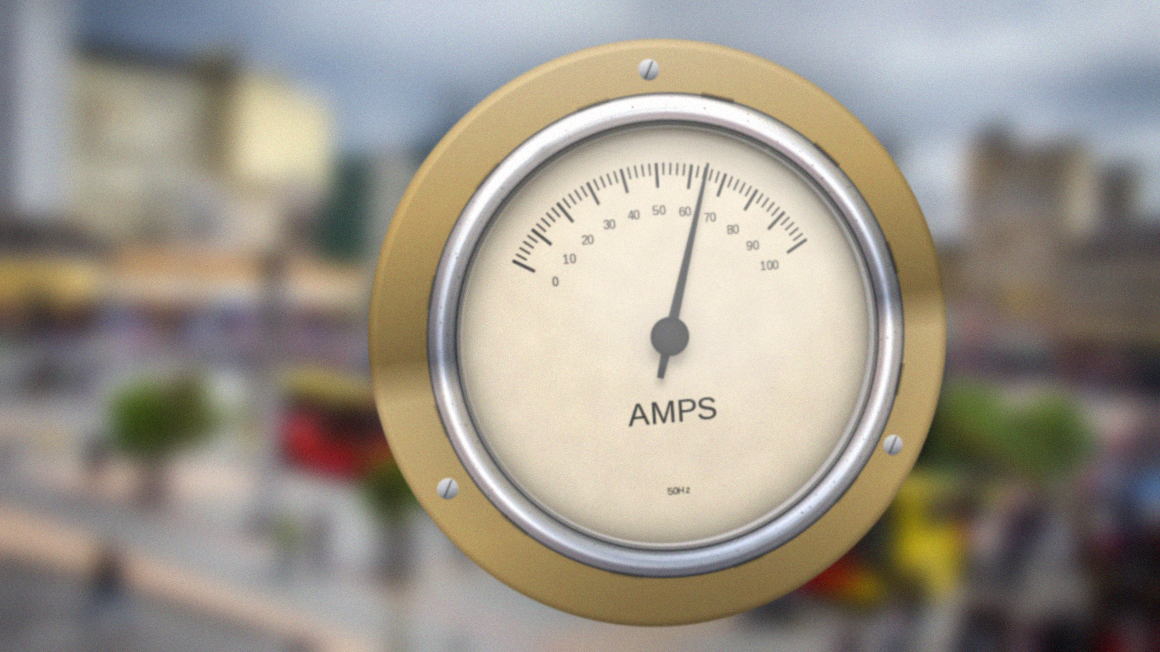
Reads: 64A
